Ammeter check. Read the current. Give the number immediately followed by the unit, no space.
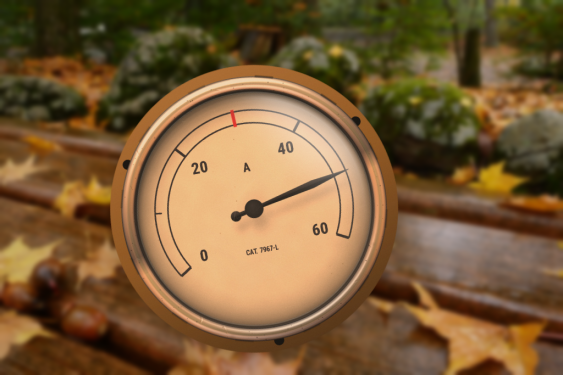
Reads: 50A
